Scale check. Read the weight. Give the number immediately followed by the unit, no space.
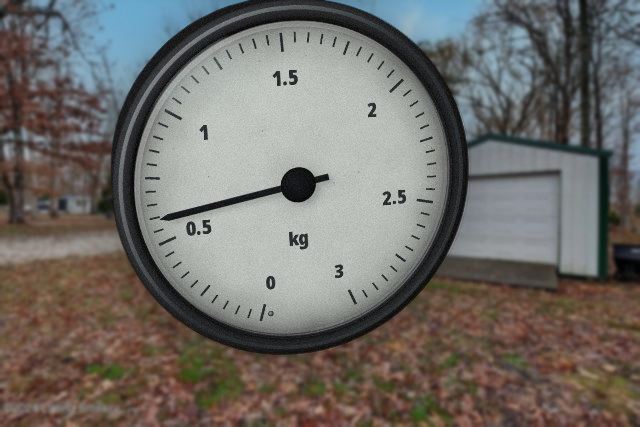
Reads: 0.6kg
